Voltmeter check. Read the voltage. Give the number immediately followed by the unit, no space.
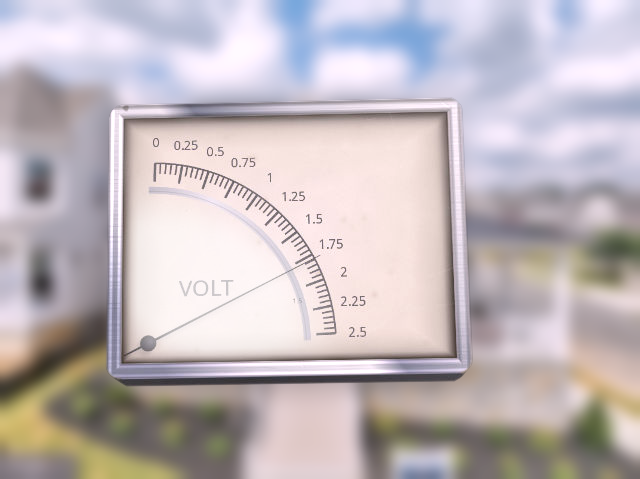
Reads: 1.8V
